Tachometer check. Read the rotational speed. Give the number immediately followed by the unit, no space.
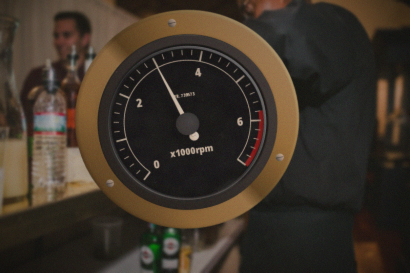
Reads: 3000rpm
